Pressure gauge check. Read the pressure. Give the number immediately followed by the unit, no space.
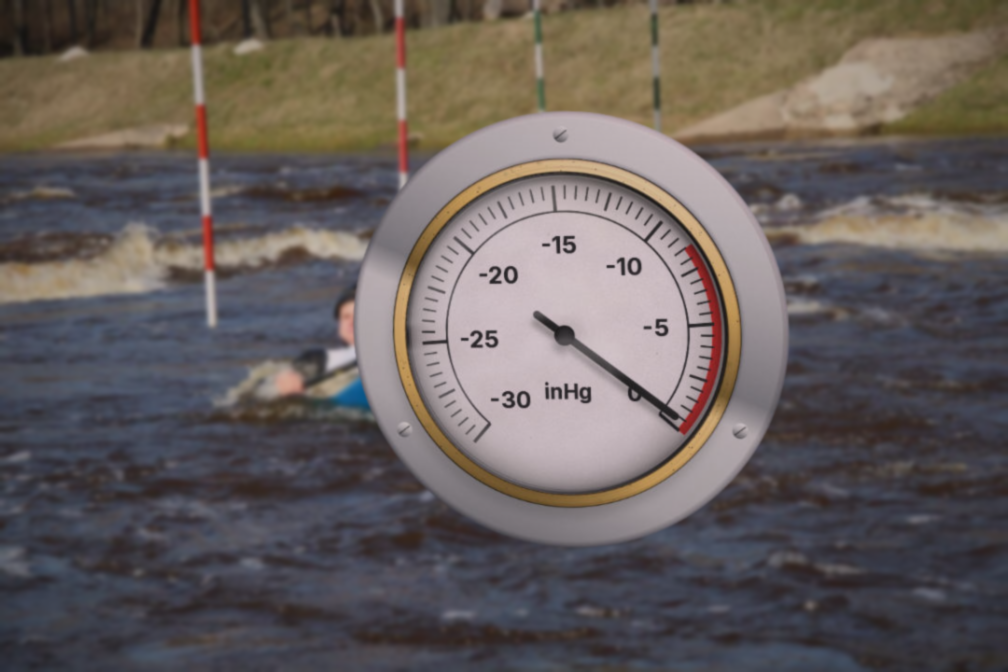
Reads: -0.5inHg
